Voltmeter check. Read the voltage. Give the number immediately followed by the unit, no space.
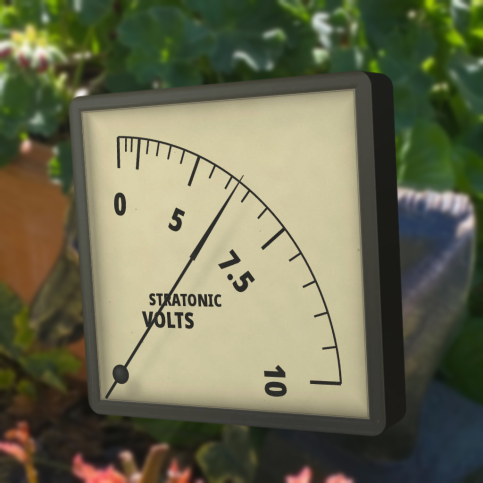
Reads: 6.25V
